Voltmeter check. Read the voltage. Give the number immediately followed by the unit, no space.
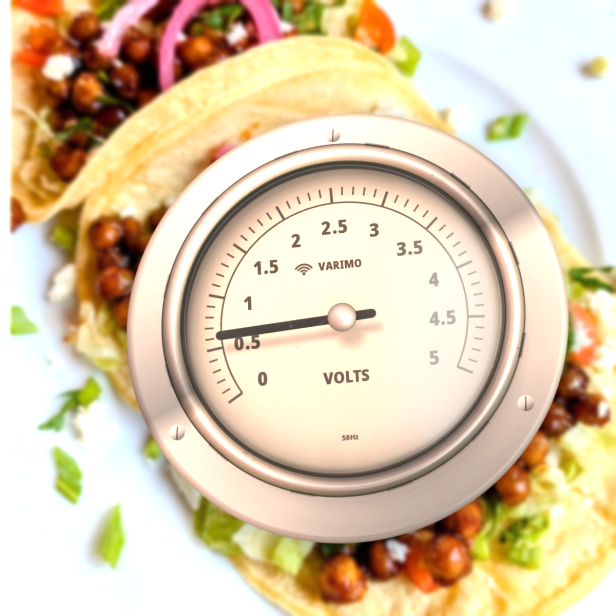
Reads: 0.6V
